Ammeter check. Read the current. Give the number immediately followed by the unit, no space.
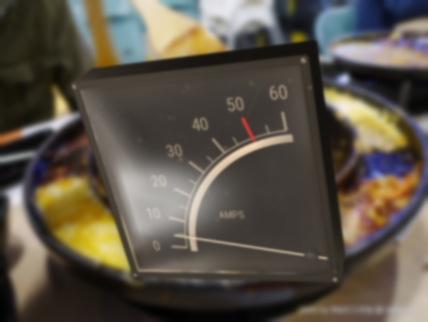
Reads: 5A
